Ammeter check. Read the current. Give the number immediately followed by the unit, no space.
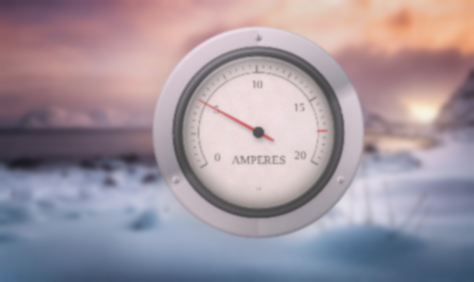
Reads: 5A
